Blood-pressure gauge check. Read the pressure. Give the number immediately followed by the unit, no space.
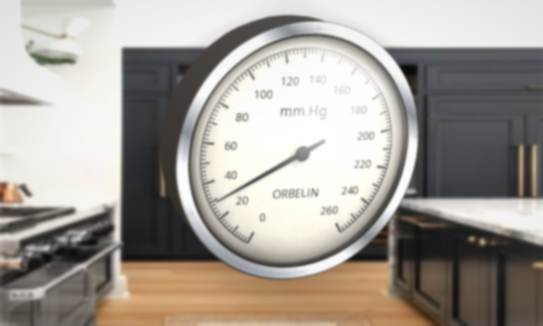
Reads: 30mmHg
